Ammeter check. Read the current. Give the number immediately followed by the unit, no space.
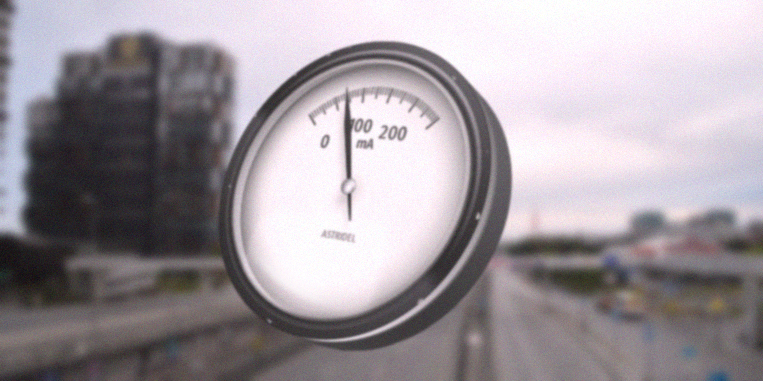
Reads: 75mA
